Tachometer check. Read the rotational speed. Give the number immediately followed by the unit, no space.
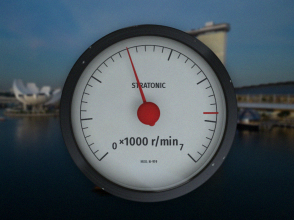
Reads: 3000rpm
